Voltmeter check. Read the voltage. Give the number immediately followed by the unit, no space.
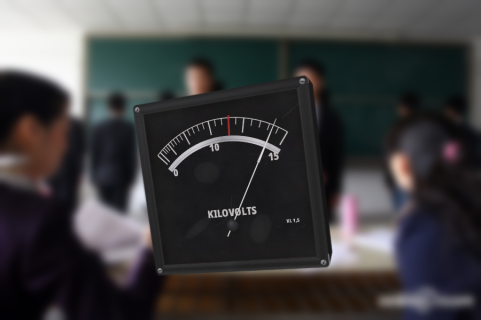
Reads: 14.25kV
